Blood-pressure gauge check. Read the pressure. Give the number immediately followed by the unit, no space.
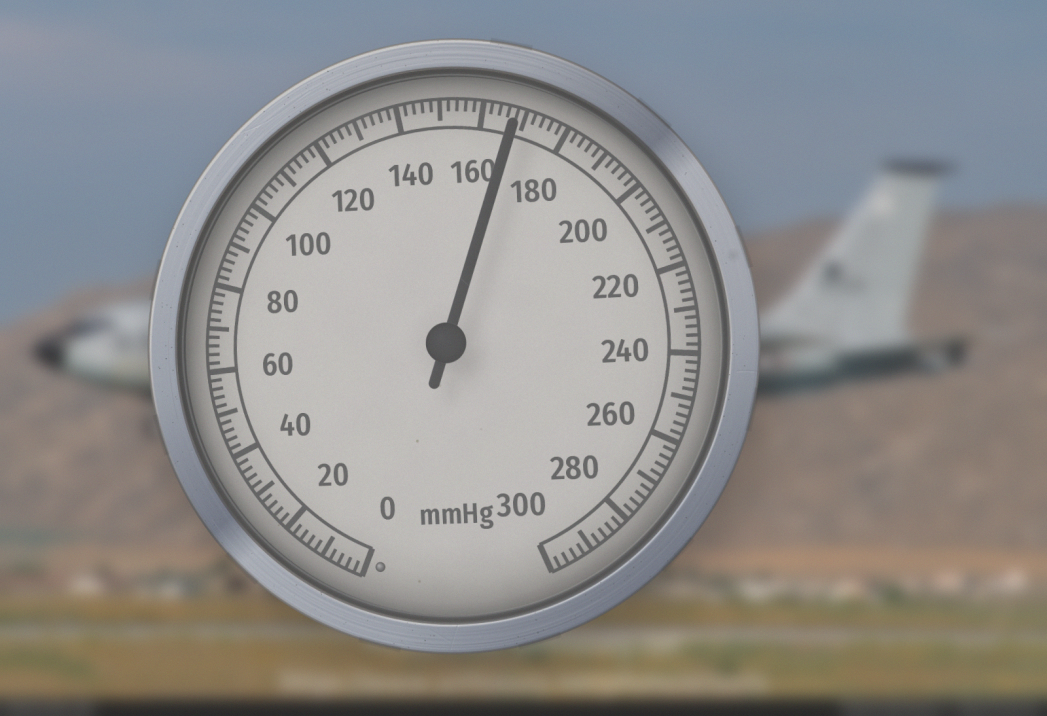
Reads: 168mmHg
